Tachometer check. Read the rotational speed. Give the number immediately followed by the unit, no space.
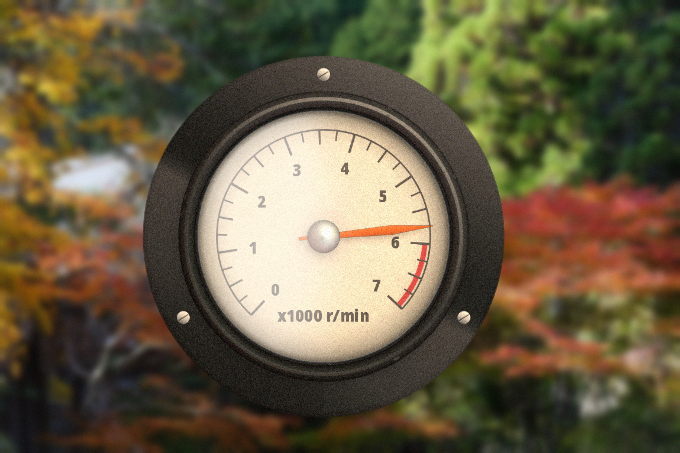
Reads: 5750rpm
